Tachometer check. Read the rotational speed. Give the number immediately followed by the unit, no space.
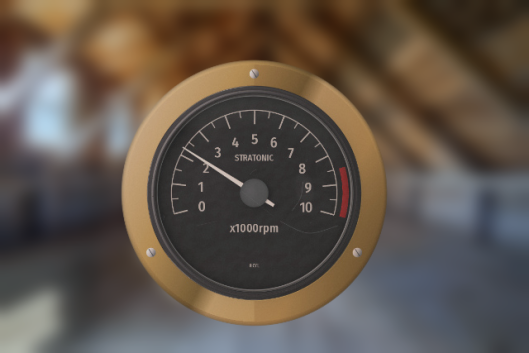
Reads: 2250rpm
